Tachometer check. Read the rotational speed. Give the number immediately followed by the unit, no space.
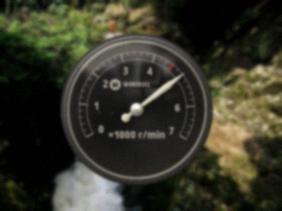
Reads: 5000rpm
